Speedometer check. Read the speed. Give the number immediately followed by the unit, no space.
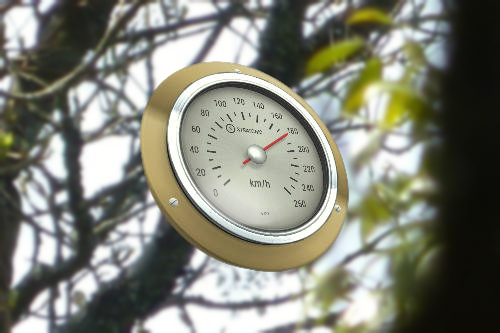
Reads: 180km/h
